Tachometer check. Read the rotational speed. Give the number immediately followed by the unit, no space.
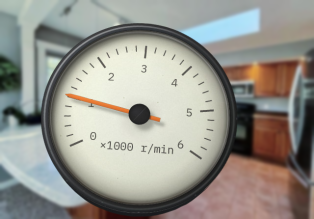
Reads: 1000rpm
